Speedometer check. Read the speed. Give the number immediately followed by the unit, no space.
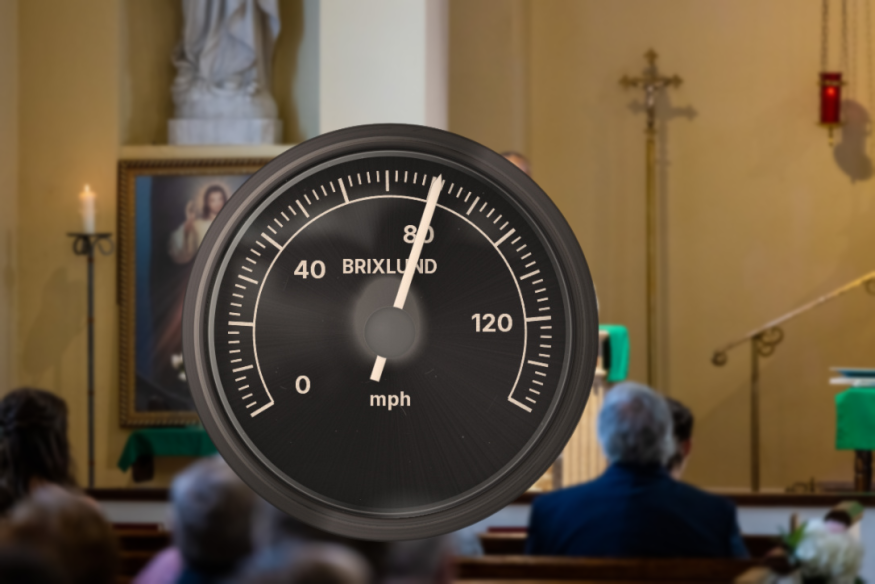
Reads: 81mph
